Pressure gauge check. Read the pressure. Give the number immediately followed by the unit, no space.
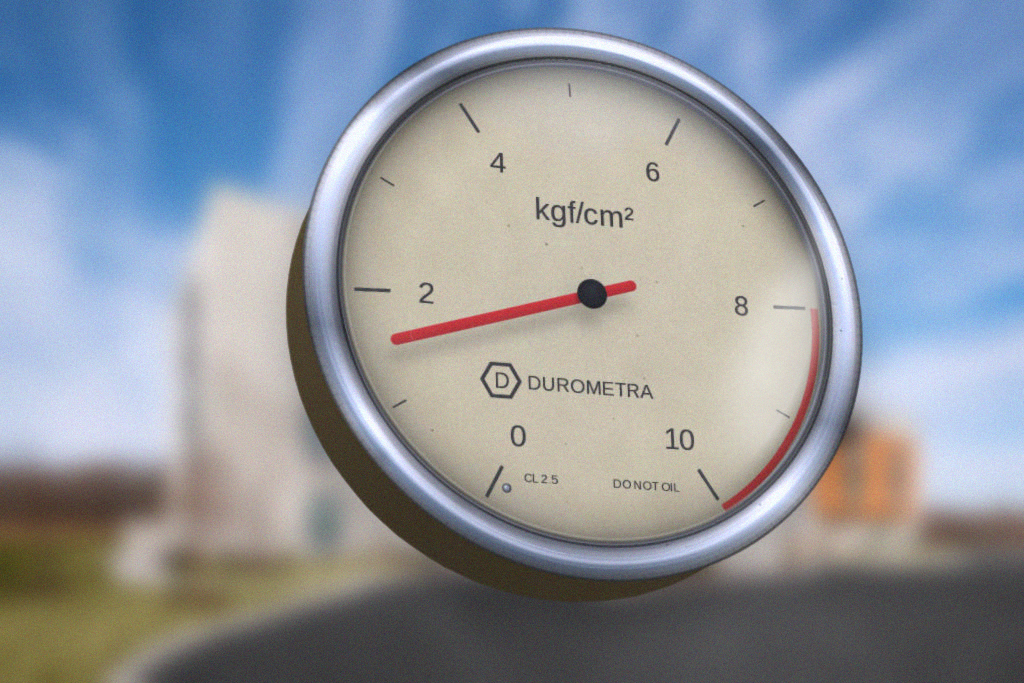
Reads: 1.5kg/cm²
